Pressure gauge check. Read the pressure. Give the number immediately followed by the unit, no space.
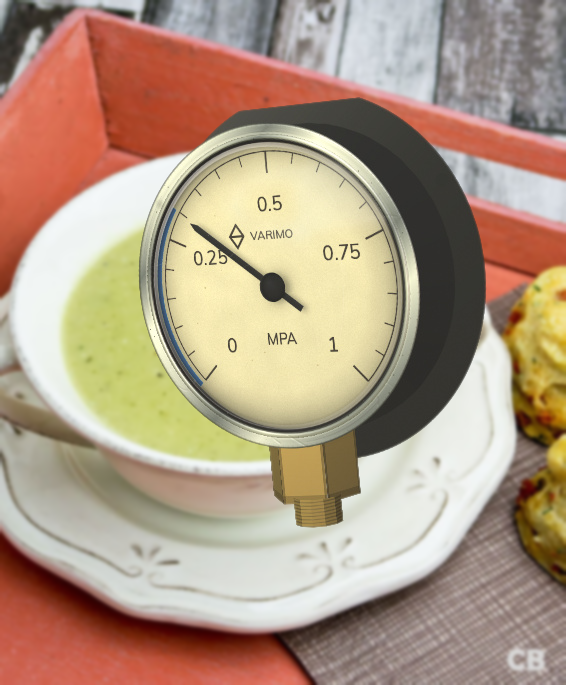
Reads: 0.3MPa
